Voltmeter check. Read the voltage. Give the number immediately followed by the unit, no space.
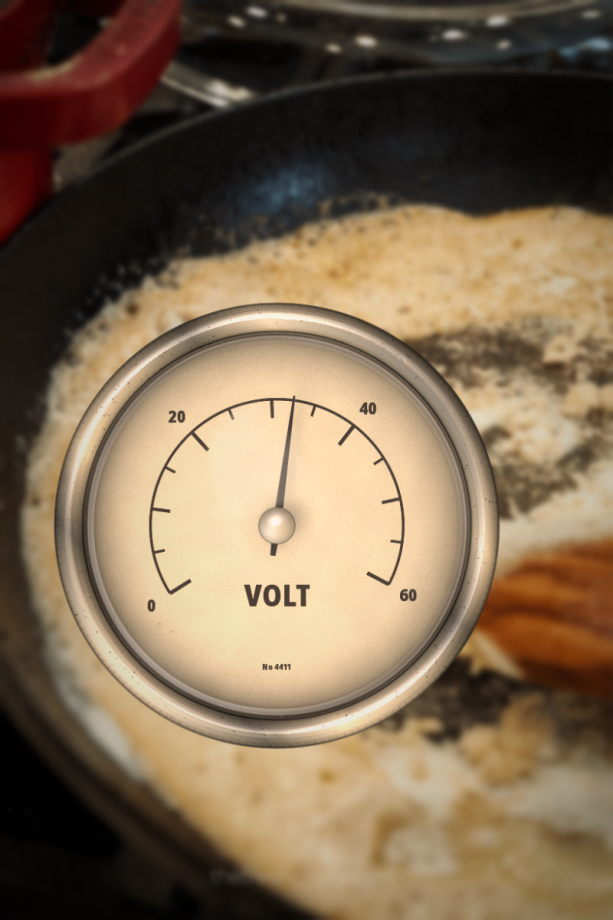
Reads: 32.5V
